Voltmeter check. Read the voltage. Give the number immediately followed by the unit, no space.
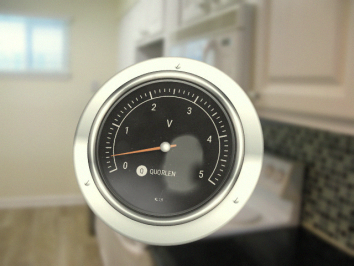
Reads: 0.3V
